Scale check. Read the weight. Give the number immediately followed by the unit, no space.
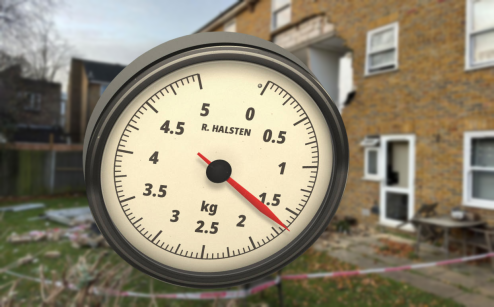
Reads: 1.65kg
